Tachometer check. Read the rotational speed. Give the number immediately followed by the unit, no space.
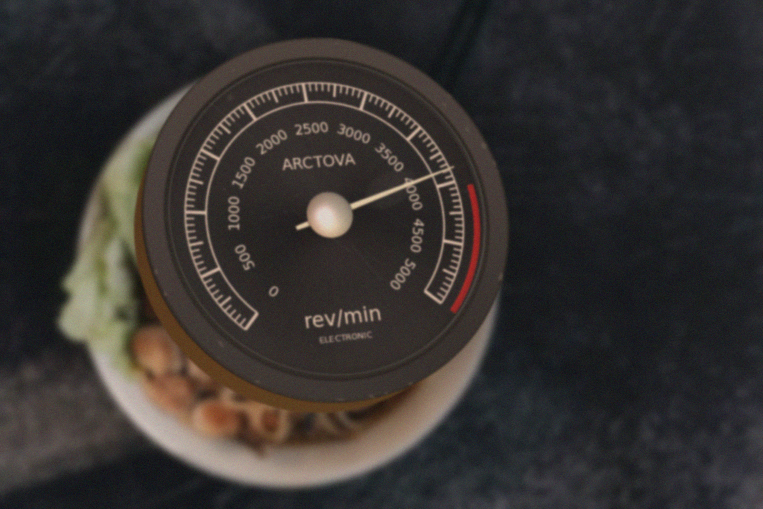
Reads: 3900rpm
